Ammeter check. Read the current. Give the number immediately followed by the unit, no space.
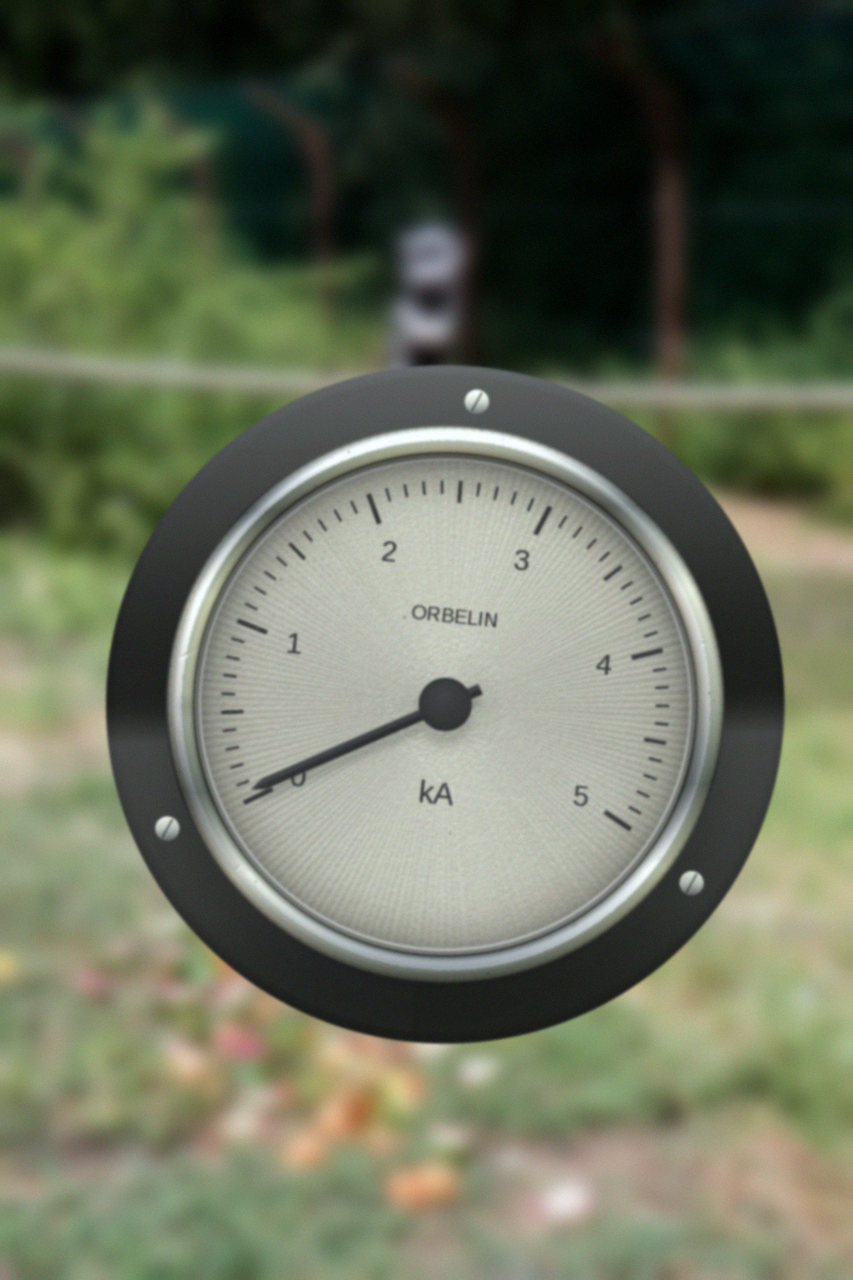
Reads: 0.05kA
